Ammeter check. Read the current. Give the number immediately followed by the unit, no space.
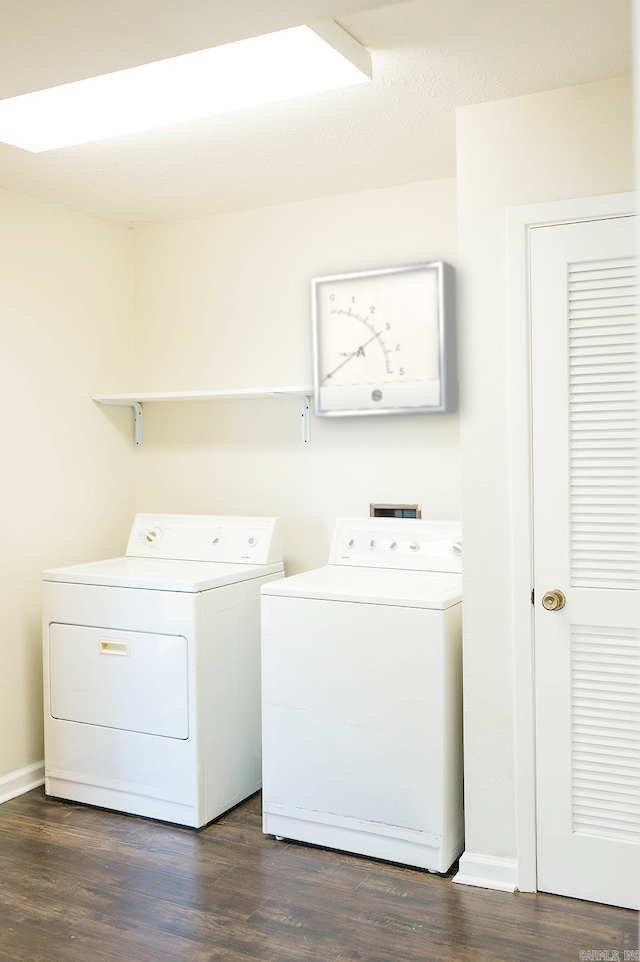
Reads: 3A
